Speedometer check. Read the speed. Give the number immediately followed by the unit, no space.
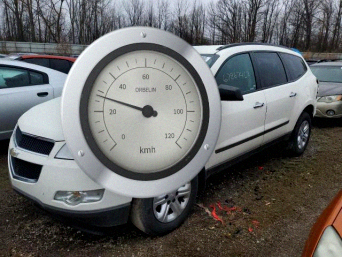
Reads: 27.5km/h
